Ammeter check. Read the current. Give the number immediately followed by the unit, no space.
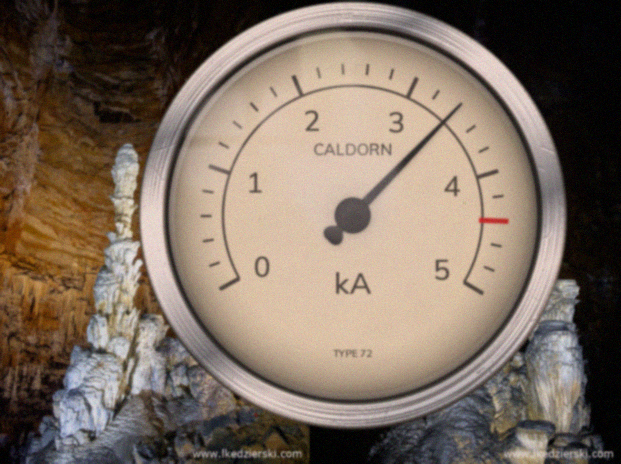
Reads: 3.4kA
